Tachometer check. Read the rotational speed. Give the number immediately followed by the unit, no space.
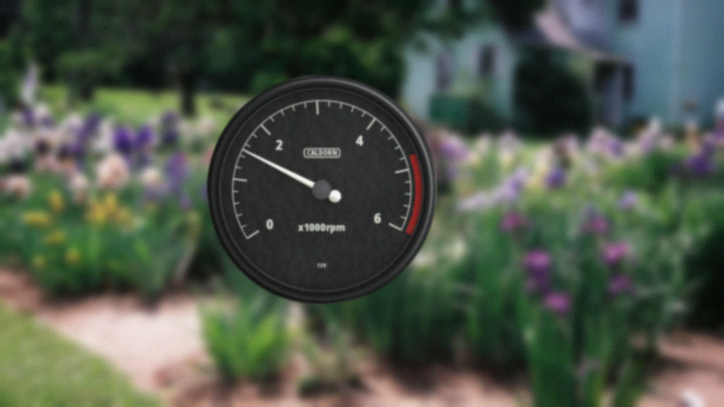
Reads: 1500rpm
